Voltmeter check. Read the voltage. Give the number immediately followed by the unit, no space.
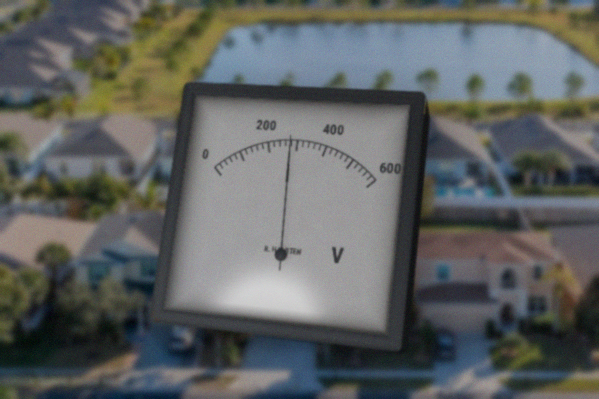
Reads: 280V
